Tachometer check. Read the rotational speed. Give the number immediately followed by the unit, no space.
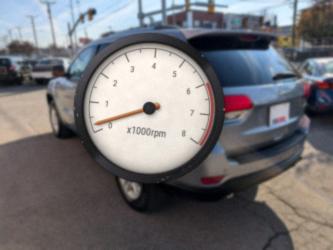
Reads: 250rpm
